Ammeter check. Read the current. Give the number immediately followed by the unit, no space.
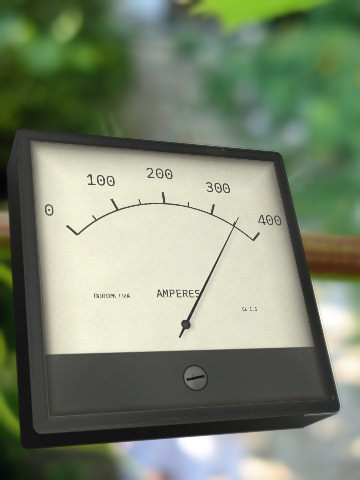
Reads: 350A
